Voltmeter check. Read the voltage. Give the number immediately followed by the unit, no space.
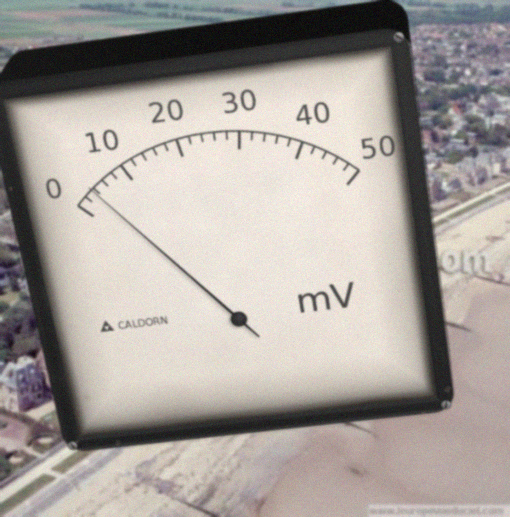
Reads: 4mV
